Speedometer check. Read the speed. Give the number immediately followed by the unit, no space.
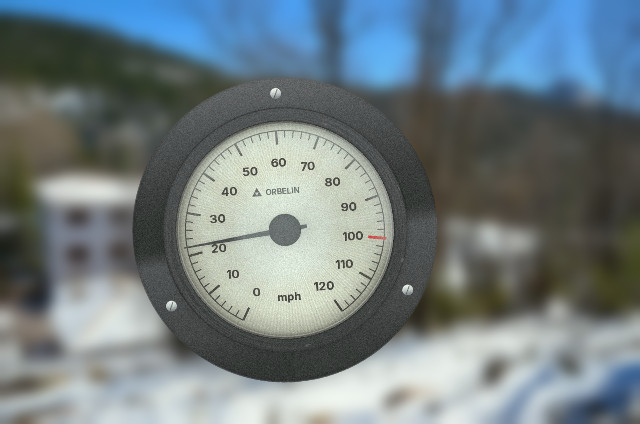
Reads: 22mph
